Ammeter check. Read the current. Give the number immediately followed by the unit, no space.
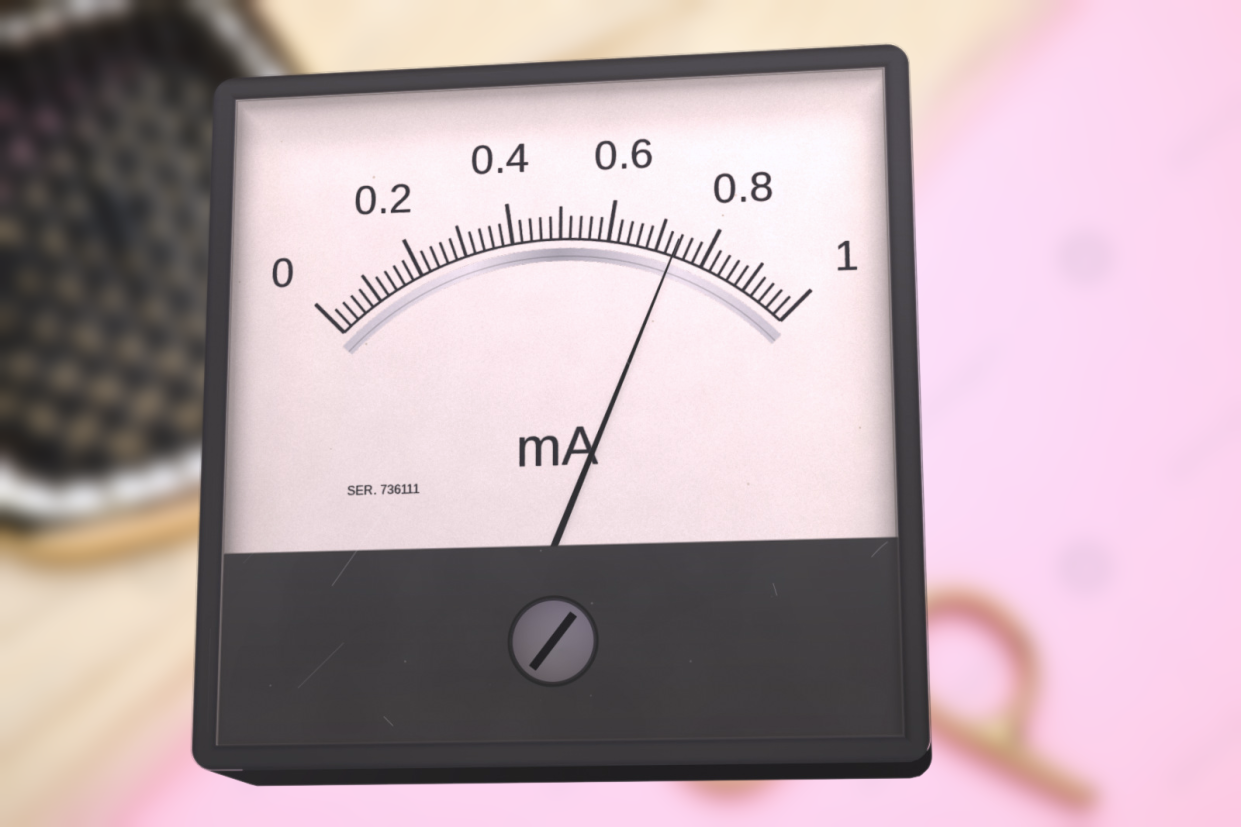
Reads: 0.74mA
